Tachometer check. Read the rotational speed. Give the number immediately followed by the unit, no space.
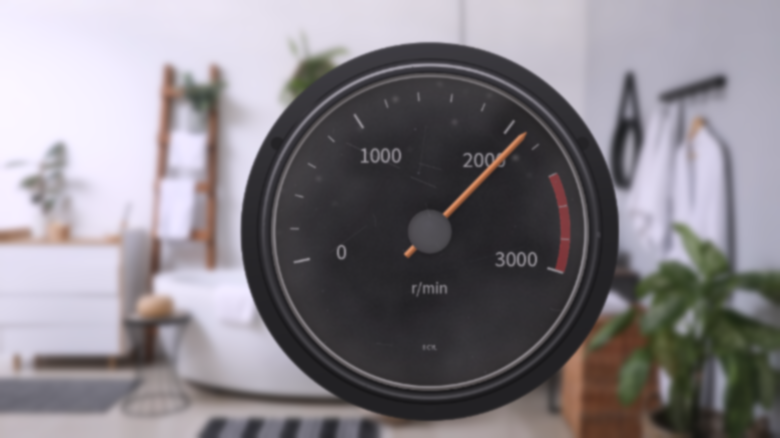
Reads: 2100rpm
